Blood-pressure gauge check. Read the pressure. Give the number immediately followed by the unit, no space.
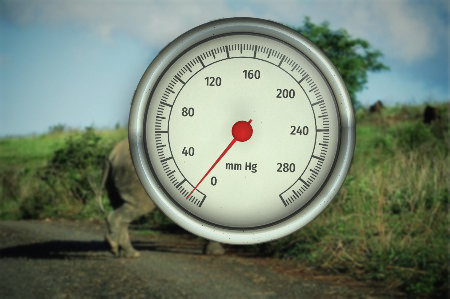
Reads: 10mmHg
